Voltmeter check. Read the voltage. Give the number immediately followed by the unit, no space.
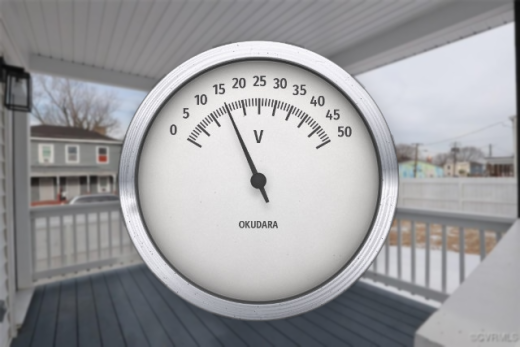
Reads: 15V
